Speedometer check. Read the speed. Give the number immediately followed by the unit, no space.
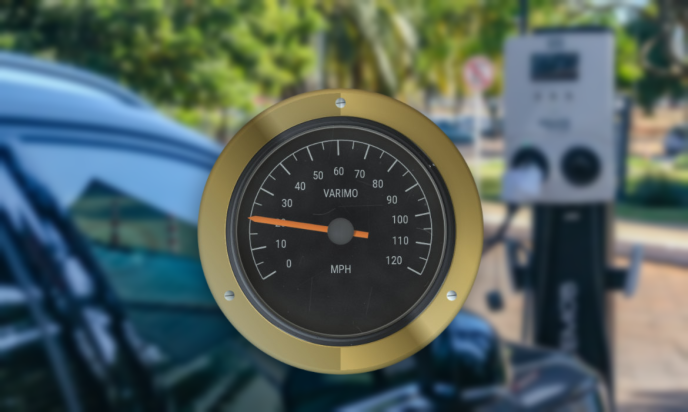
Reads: 20mph
